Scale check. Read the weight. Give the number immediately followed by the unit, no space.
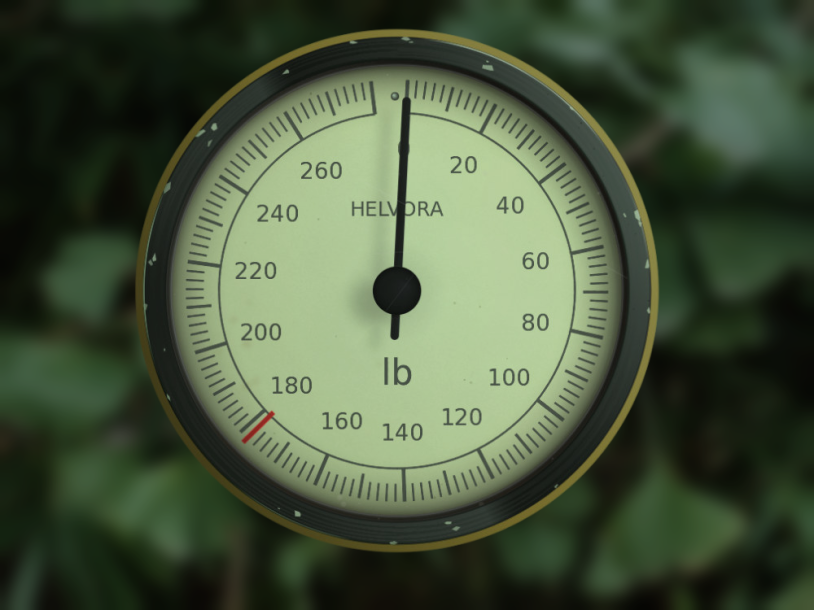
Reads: 0lb
